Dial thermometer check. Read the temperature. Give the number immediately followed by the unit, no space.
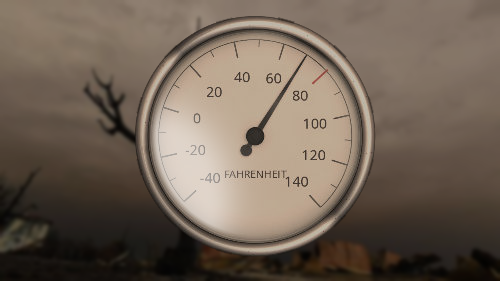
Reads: 70°F
